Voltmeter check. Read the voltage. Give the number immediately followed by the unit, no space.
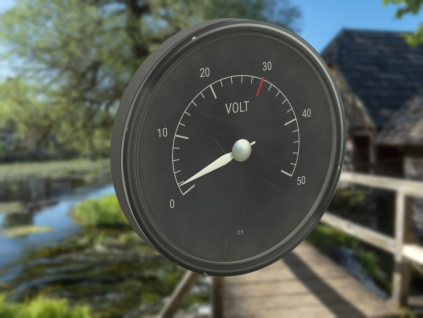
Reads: 2V
